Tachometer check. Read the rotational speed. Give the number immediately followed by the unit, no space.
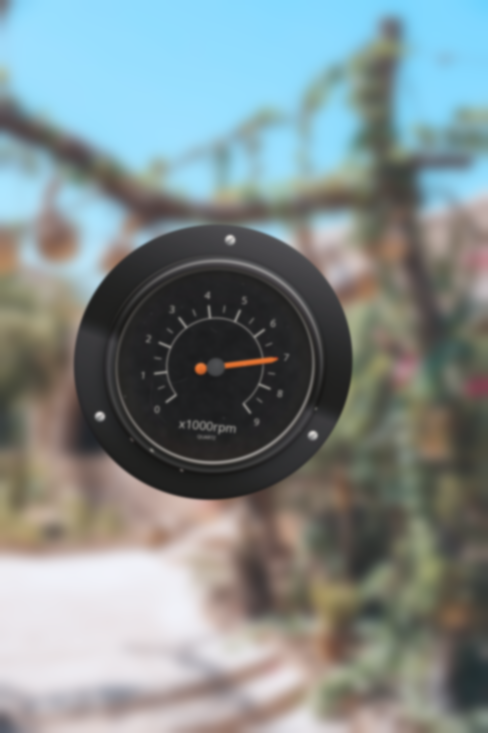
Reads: 7000rpm
